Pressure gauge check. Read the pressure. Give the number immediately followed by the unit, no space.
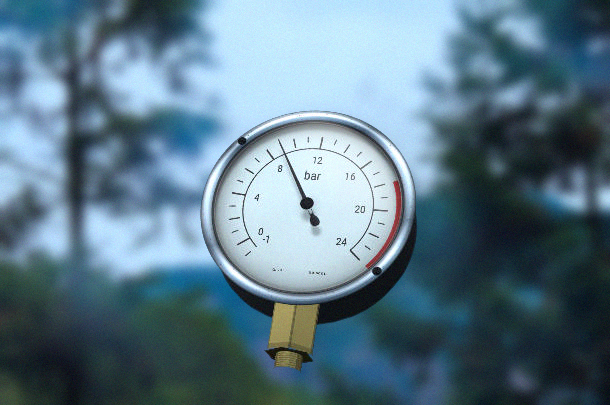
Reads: 9bar
